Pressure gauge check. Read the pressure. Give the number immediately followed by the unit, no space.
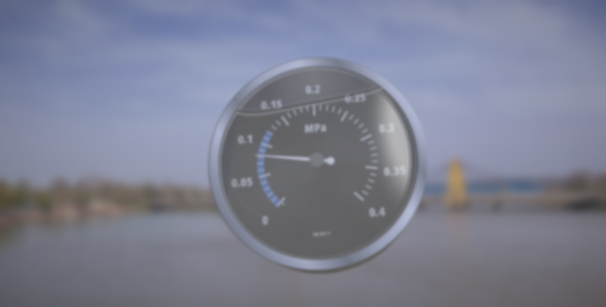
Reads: 0.08MPa
